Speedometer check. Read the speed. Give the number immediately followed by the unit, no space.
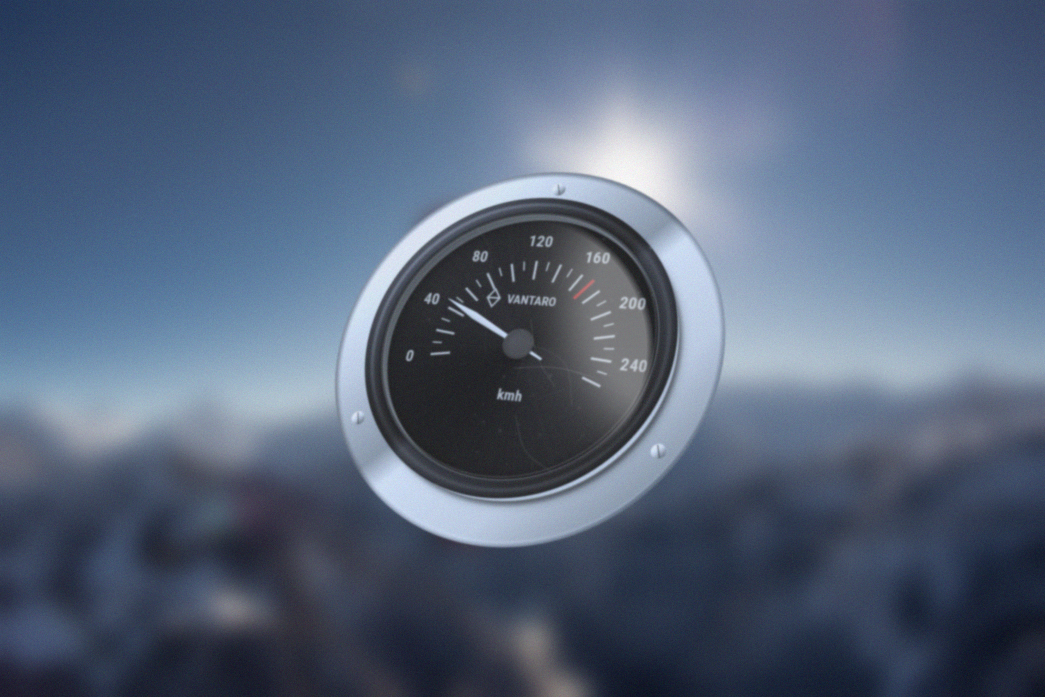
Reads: 45km/h
